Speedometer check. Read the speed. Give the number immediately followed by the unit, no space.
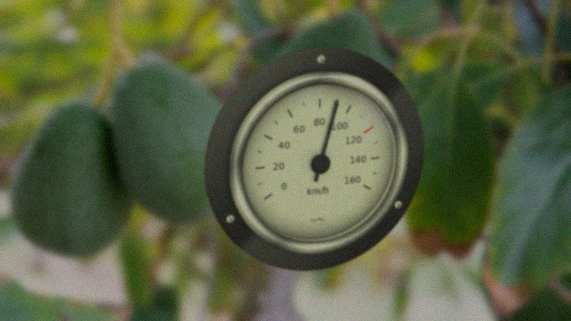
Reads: 90km/h
